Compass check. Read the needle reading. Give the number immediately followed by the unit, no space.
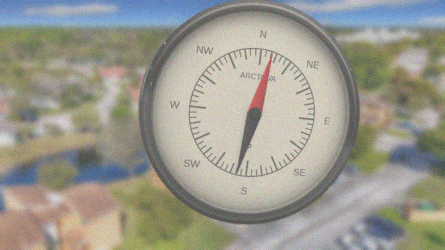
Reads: 10°
